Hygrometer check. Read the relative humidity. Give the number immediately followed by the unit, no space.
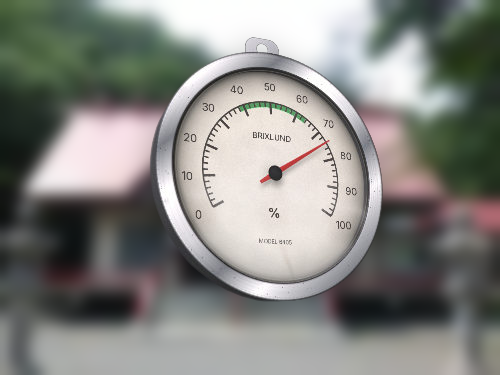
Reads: 74%
